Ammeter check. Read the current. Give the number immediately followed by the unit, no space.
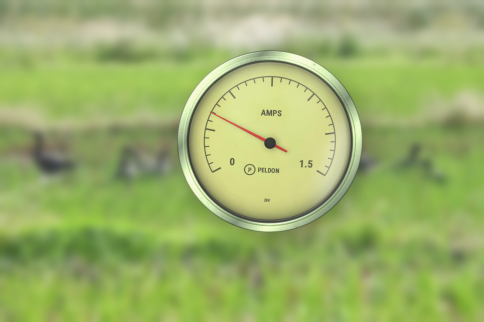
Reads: 0.35A
